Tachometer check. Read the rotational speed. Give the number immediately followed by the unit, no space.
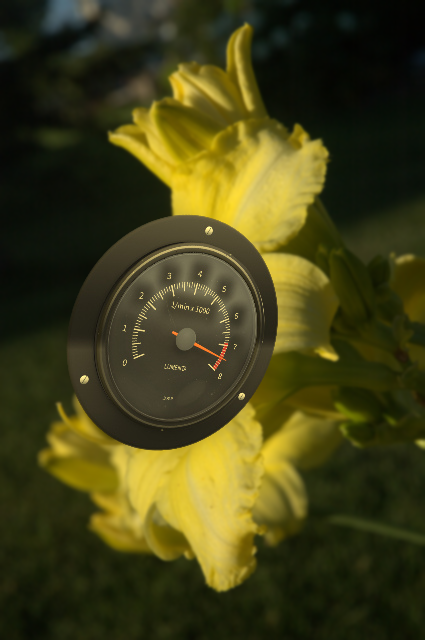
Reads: 7500rpm
